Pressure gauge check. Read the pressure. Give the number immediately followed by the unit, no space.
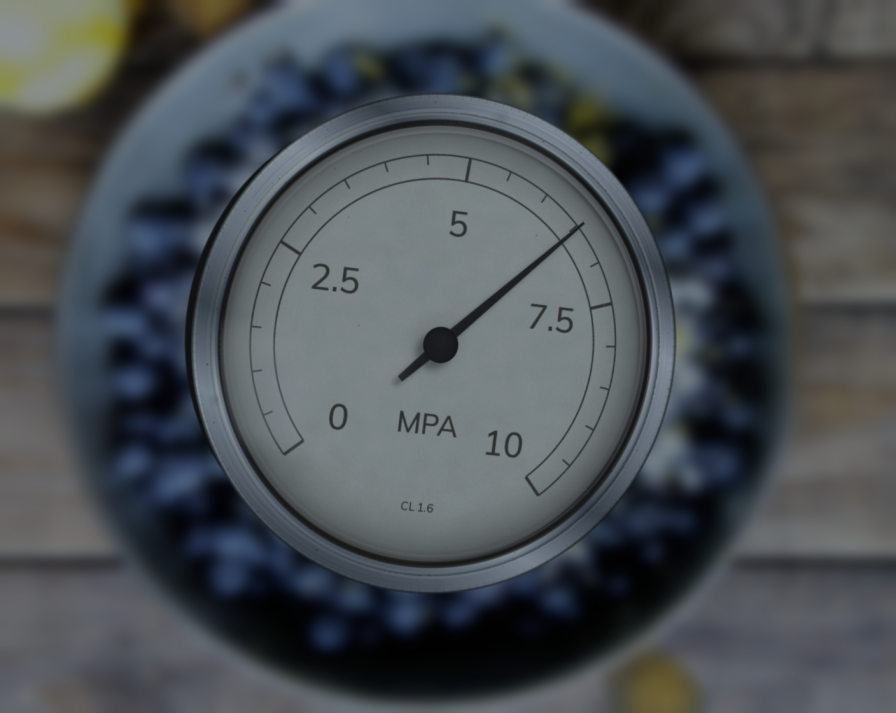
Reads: 6.5MPa
